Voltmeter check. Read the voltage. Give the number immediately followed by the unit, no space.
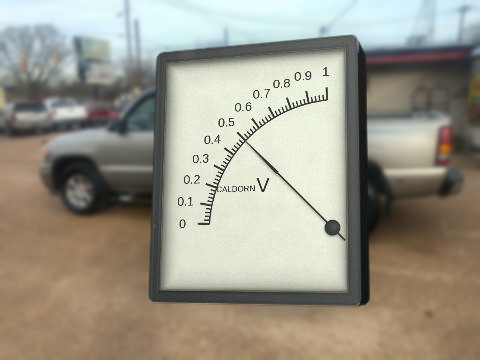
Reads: 0.5V
